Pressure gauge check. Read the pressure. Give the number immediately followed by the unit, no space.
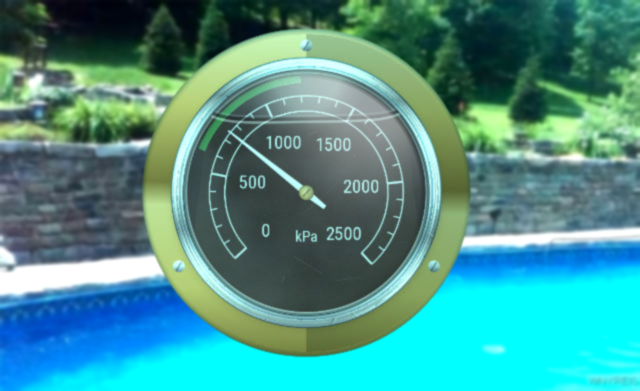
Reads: 750kPa
